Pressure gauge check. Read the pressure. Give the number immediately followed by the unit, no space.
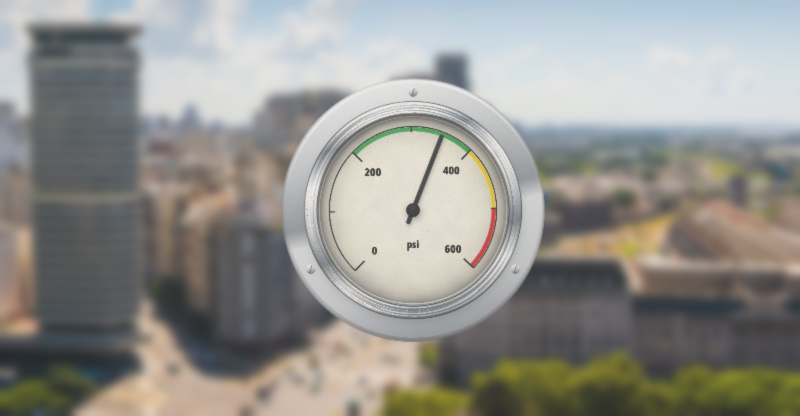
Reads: 350psi
